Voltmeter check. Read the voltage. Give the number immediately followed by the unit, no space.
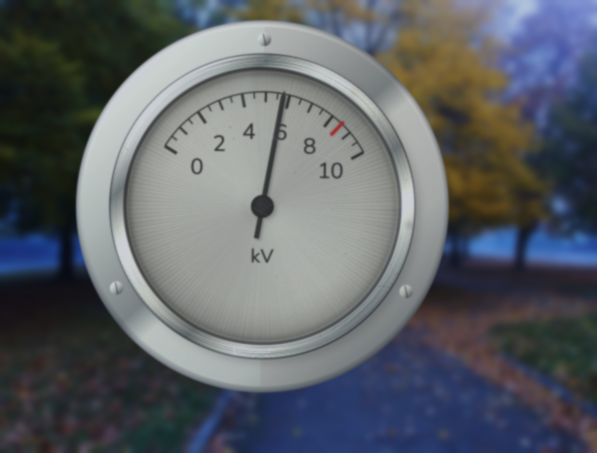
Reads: 5.75kV
